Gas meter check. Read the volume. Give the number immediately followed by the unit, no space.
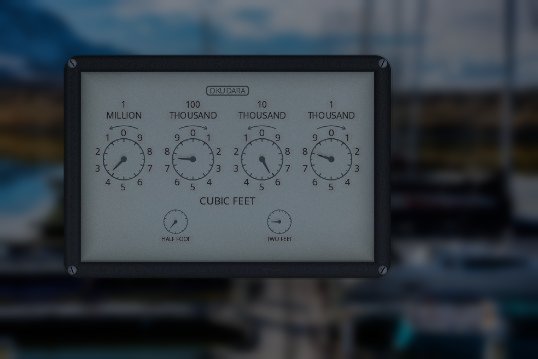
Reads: 375800ft³
